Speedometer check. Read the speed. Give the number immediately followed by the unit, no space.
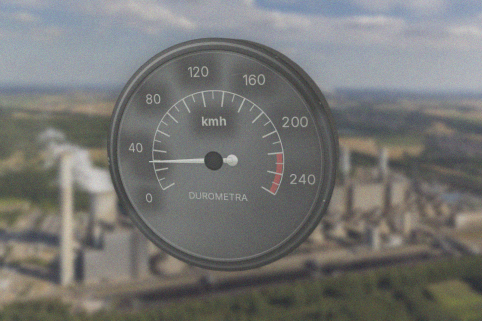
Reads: 30km/h
